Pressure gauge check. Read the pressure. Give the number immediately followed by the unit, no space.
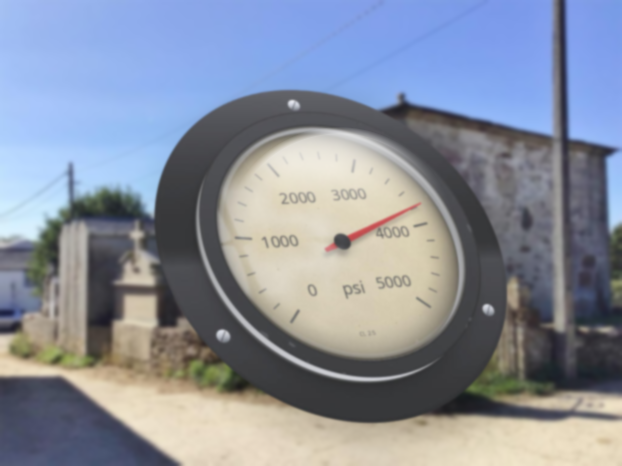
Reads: 3800psi
